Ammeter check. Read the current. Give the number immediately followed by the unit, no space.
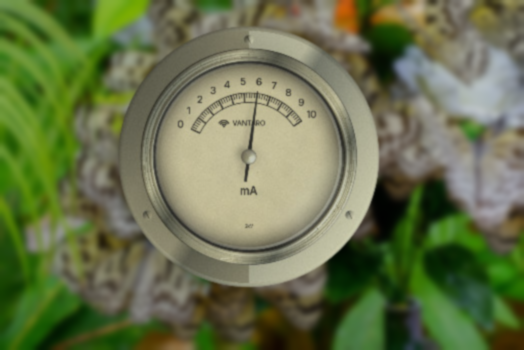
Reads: 6mA
